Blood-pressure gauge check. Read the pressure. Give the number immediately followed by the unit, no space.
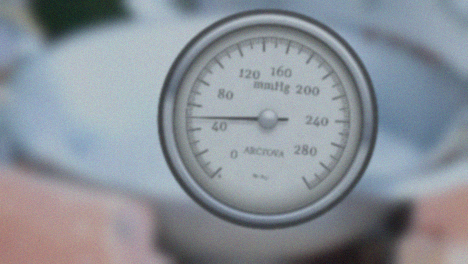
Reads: 50mmHg
